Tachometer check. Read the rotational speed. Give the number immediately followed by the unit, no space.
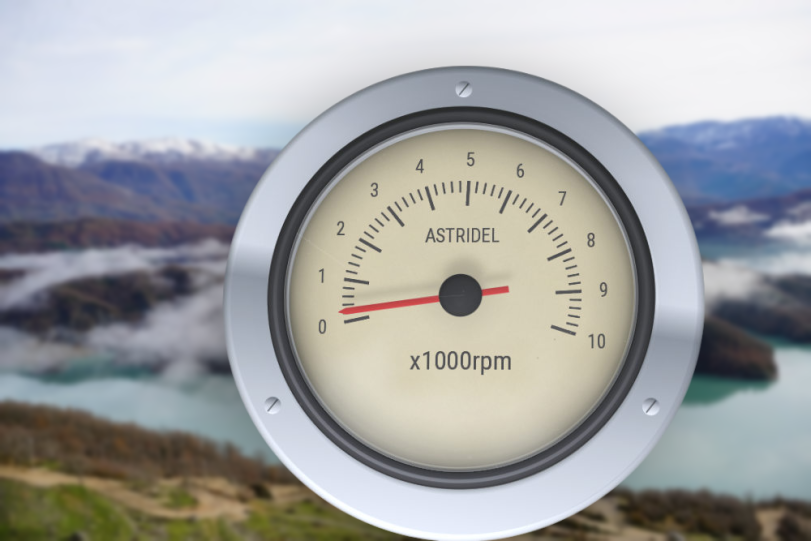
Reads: 200rpm
